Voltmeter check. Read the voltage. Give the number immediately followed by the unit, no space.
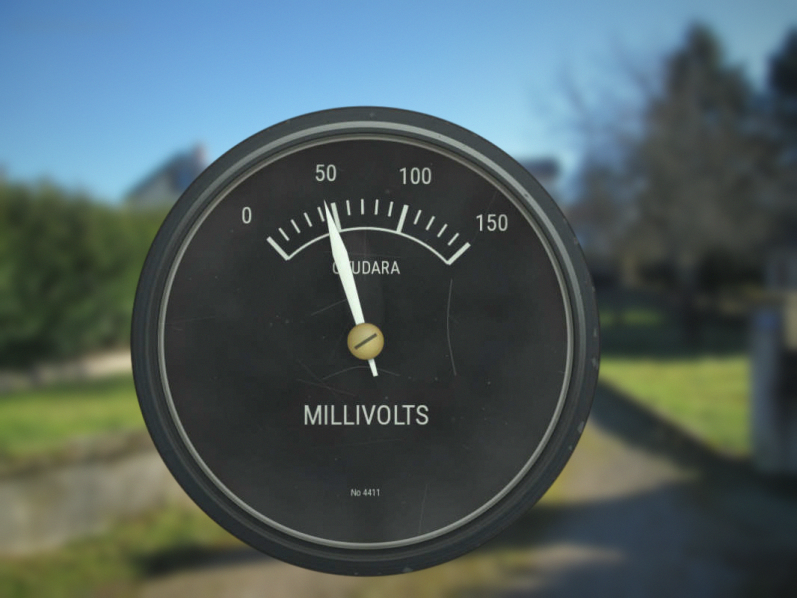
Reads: 45mV
